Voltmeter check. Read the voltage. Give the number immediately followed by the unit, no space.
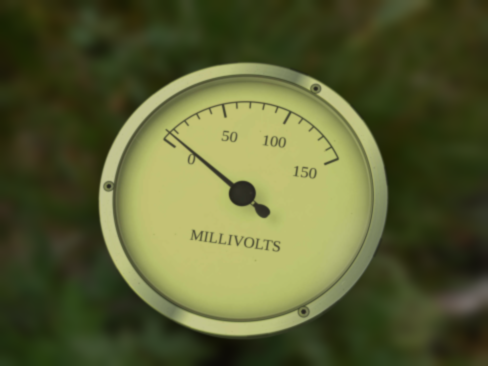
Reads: 5mV
